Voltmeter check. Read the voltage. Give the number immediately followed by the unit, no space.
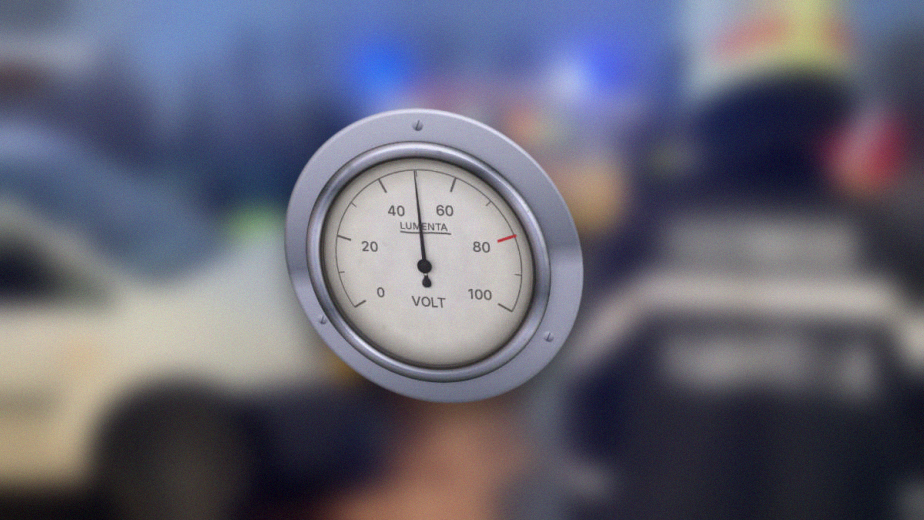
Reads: 50V
